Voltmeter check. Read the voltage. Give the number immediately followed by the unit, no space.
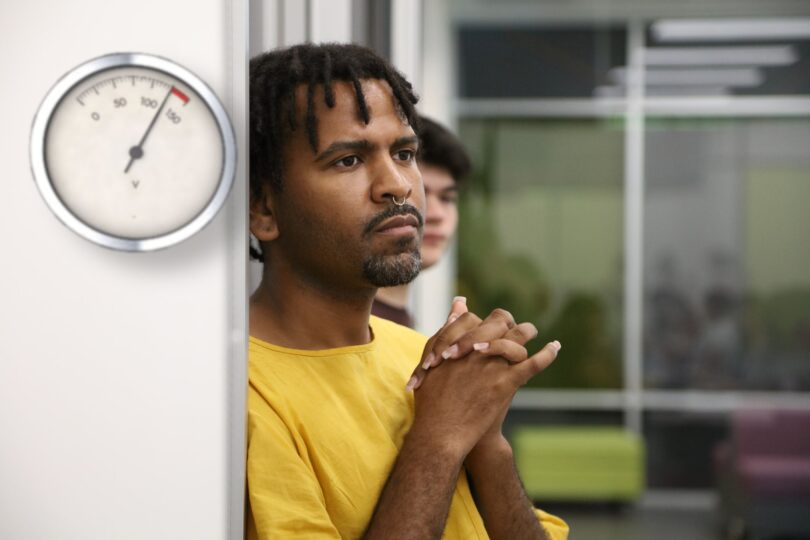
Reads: 125V
